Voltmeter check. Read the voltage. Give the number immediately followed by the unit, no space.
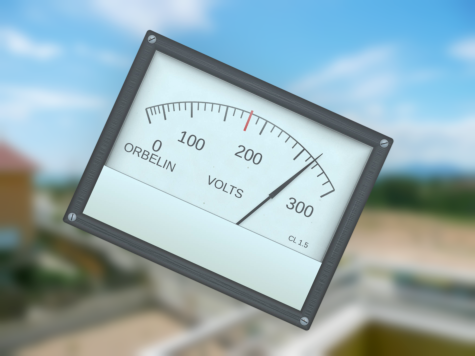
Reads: 265V
